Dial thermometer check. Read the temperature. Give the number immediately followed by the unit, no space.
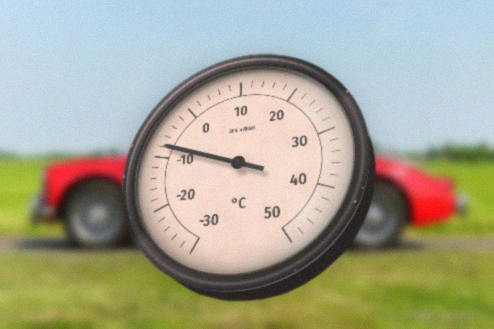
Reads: -8°C
